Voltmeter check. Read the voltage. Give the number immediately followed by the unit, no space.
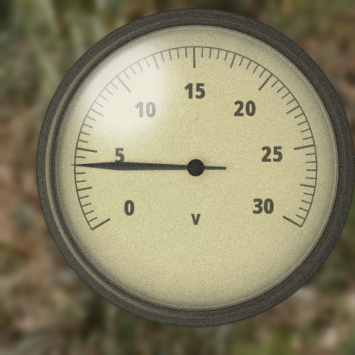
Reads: 4V
